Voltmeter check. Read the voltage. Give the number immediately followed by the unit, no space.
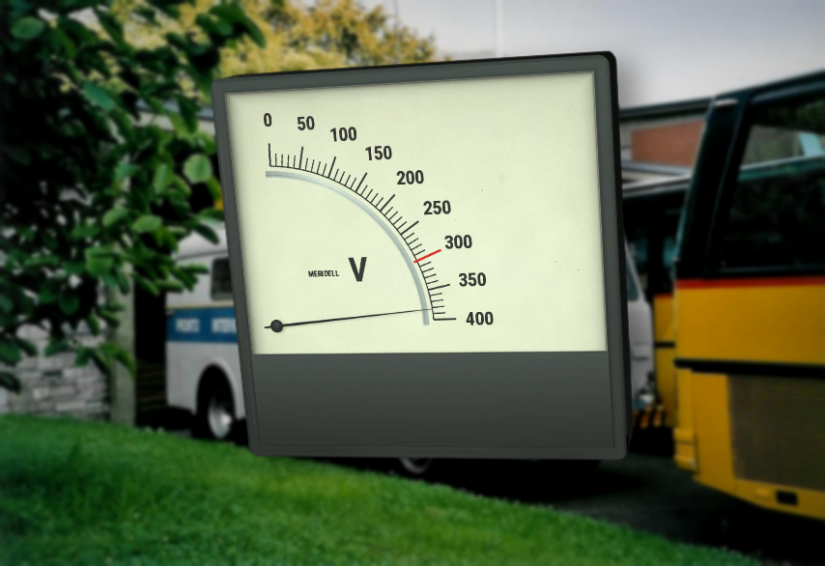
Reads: 380V
